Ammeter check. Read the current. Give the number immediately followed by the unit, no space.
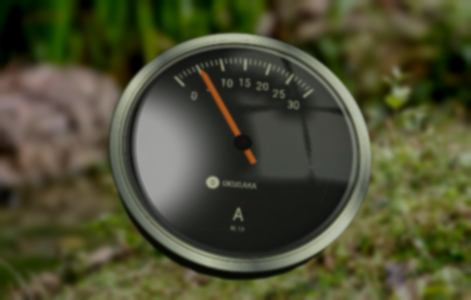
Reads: 5A
